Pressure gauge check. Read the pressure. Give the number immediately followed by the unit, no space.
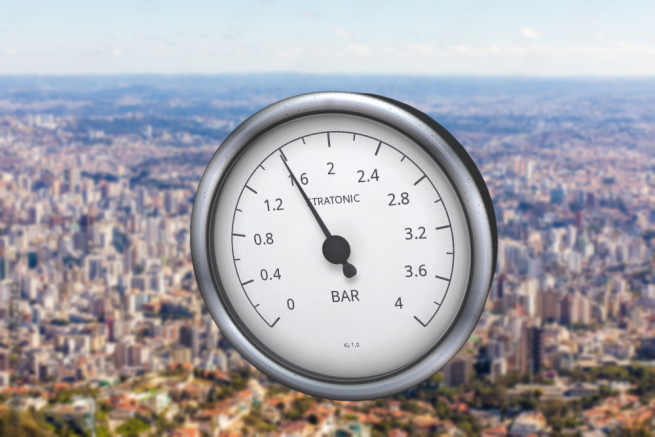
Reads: 1.6bar
